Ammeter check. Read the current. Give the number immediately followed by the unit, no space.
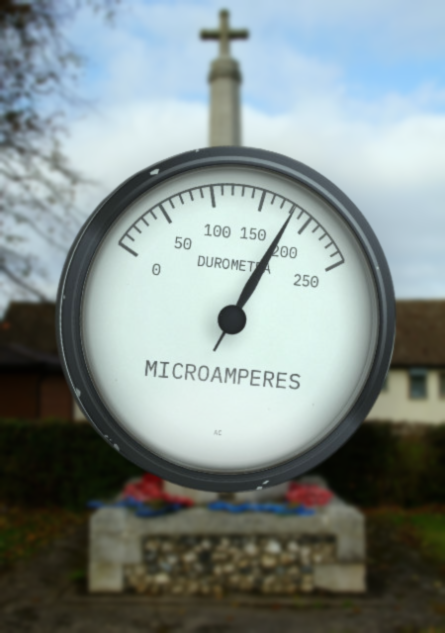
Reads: 180µA
